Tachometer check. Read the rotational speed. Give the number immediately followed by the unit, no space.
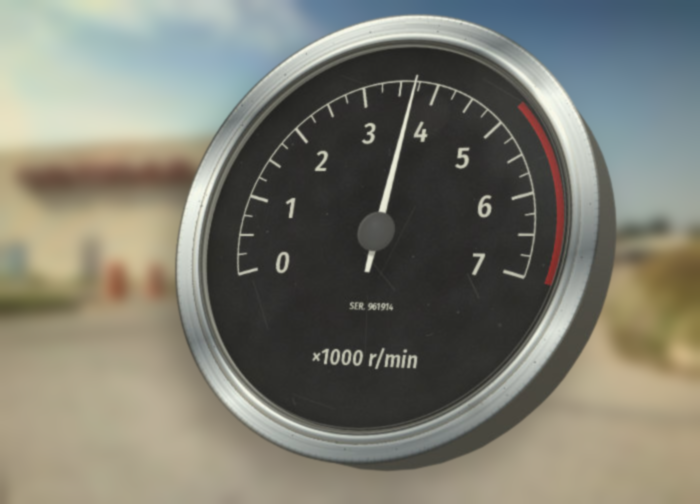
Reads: 3750rpm
